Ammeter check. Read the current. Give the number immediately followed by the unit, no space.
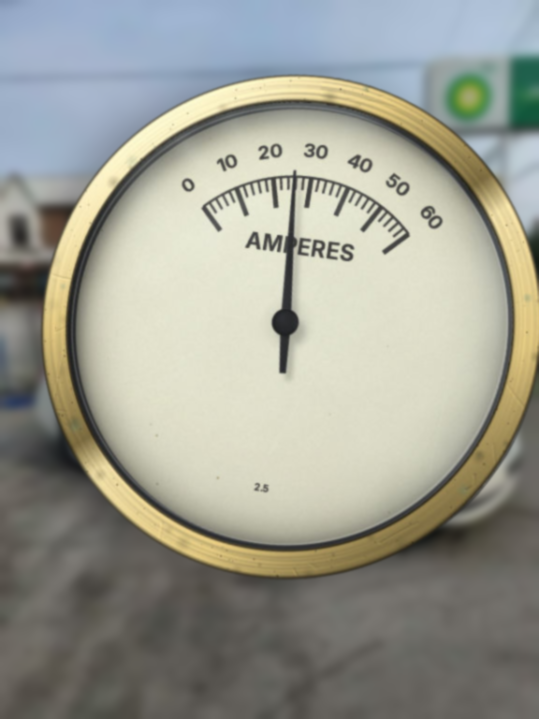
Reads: 26A
